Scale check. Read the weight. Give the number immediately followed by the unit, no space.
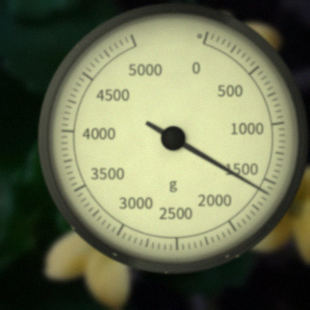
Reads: 1600g
